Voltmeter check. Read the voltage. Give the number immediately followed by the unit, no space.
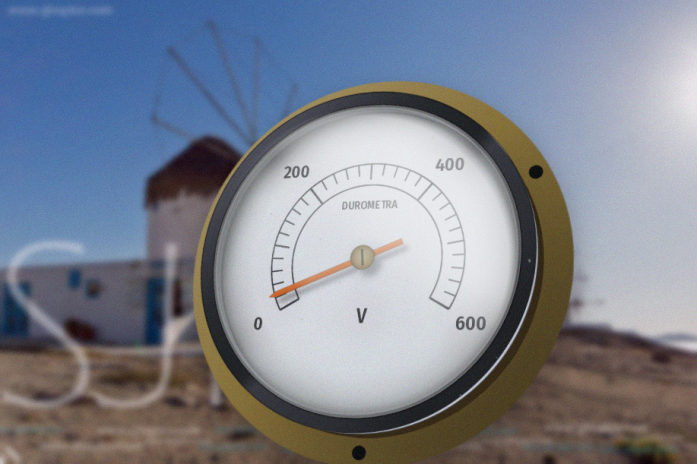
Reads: 20V
